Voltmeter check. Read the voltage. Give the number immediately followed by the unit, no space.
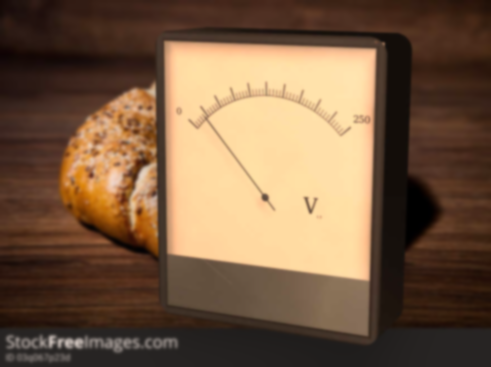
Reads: 25V
